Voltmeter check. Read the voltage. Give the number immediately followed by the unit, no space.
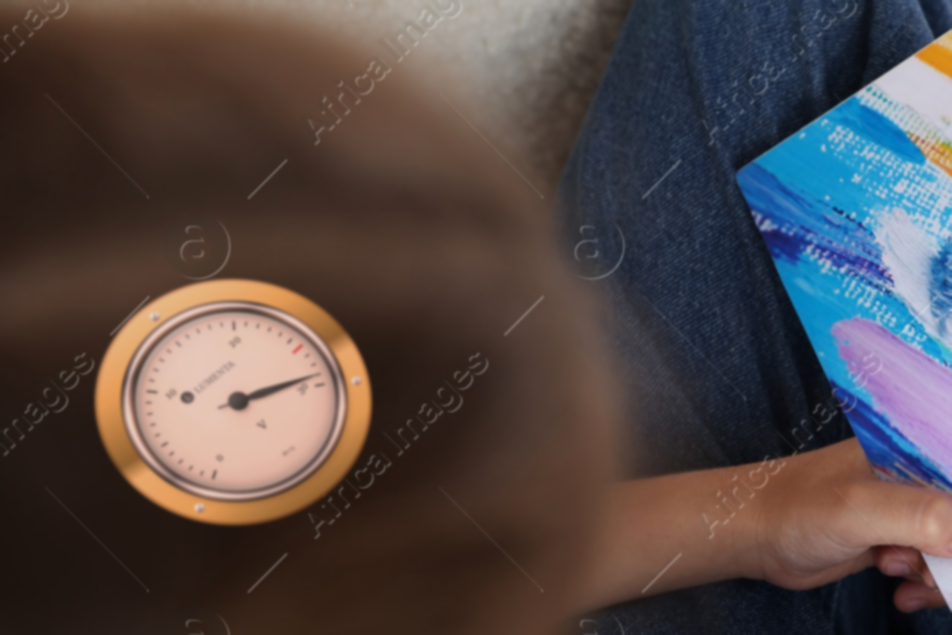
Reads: 29V
